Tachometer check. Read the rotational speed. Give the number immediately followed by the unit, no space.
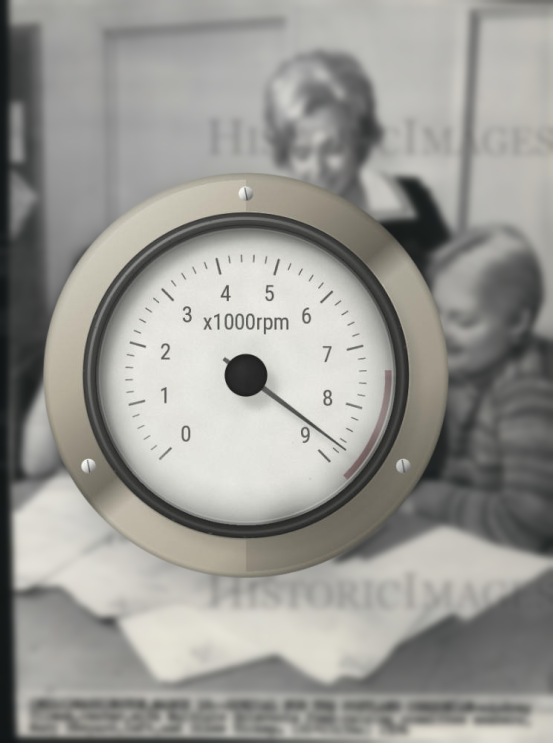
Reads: 8700rpm
